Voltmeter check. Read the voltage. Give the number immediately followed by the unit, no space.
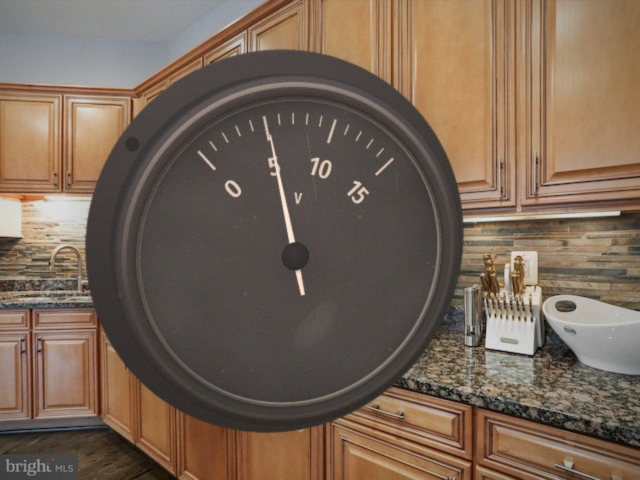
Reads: 5V
